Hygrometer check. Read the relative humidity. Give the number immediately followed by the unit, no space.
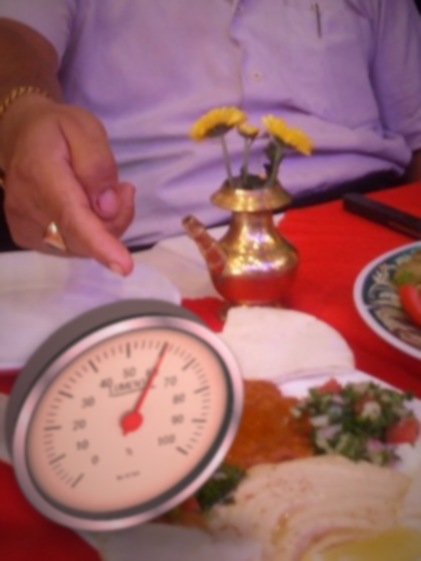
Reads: 60%
